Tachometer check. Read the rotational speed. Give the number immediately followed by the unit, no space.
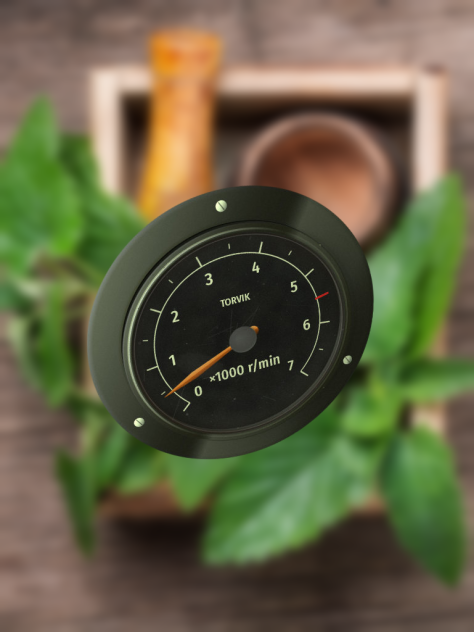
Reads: 500rpm
